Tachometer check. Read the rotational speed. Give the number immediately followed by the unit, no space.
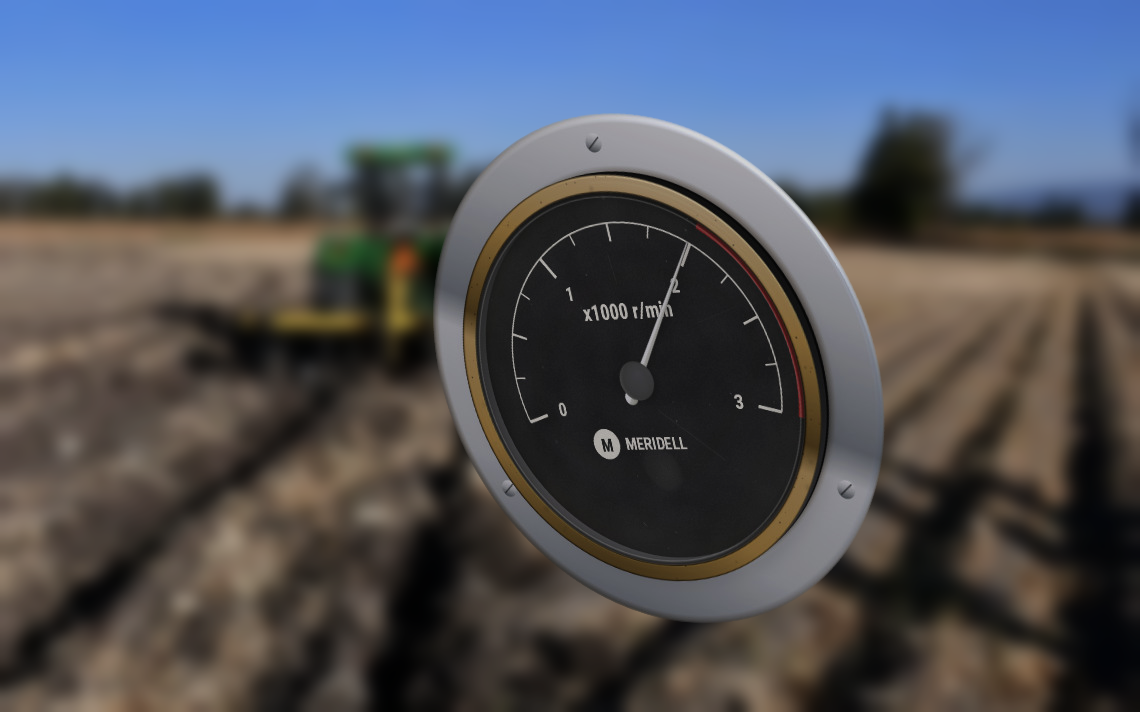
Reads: 2000rpm
